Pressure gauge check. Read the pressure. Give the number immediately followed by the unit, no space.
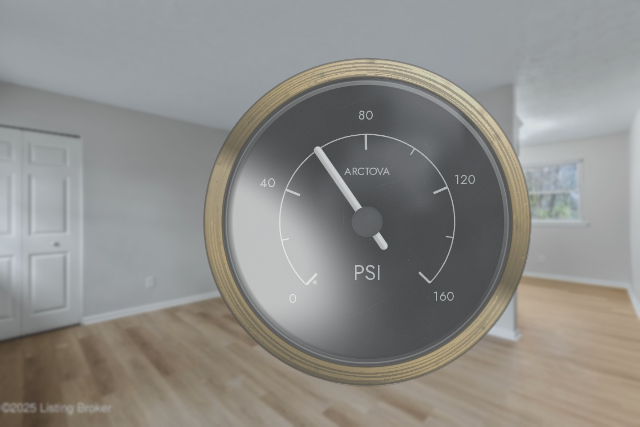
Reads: 60psi
